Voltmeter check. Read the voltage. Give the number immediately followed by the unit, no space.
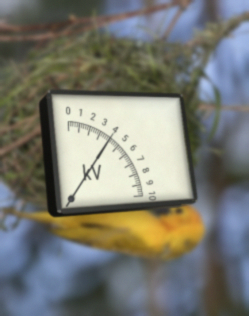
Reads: 4kV
